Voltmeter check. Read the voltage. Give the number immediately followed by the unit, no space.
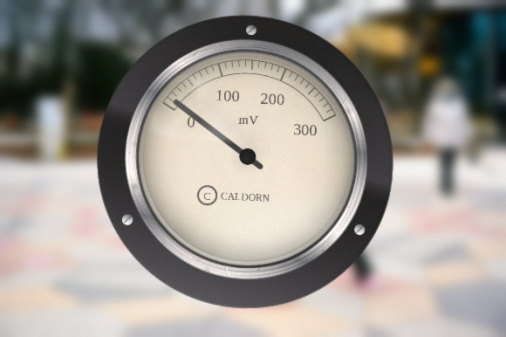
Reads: 10mV
